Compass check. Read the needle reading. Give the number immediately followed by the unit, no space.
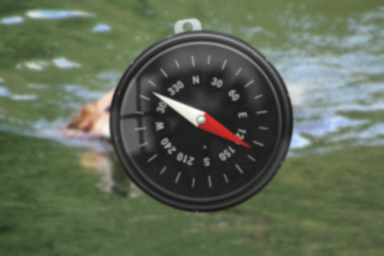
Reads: 127.5°
